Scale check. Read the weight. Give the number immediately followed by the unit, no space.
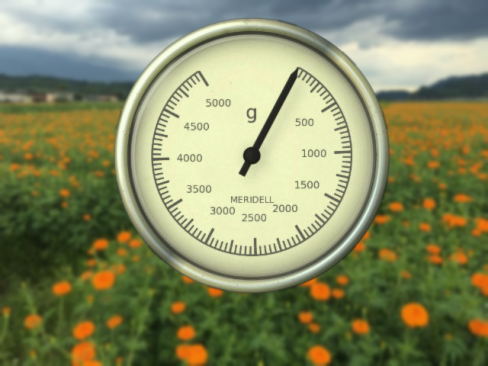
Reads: 0g
